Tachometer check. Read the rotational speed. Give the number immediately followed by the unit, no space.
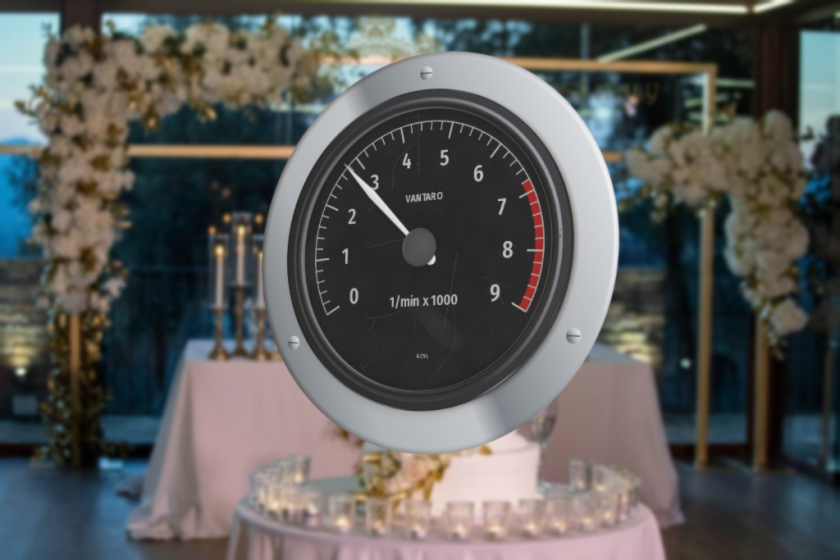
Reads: 2800rpm
